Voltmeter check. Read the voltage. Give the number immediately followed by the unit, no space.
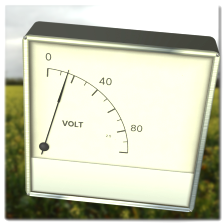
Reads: 15V
